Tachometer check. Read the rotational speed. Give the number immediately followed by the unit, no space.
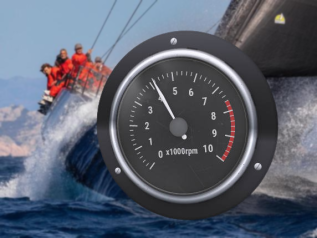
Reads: 4200rpm
